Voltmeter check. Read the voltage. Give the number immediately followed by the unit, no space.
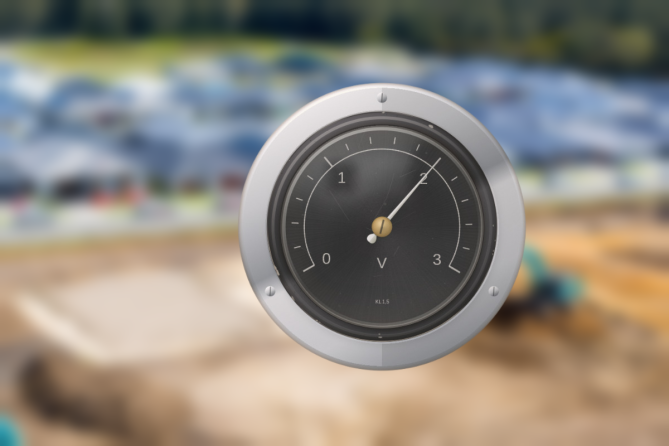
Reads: 2V
